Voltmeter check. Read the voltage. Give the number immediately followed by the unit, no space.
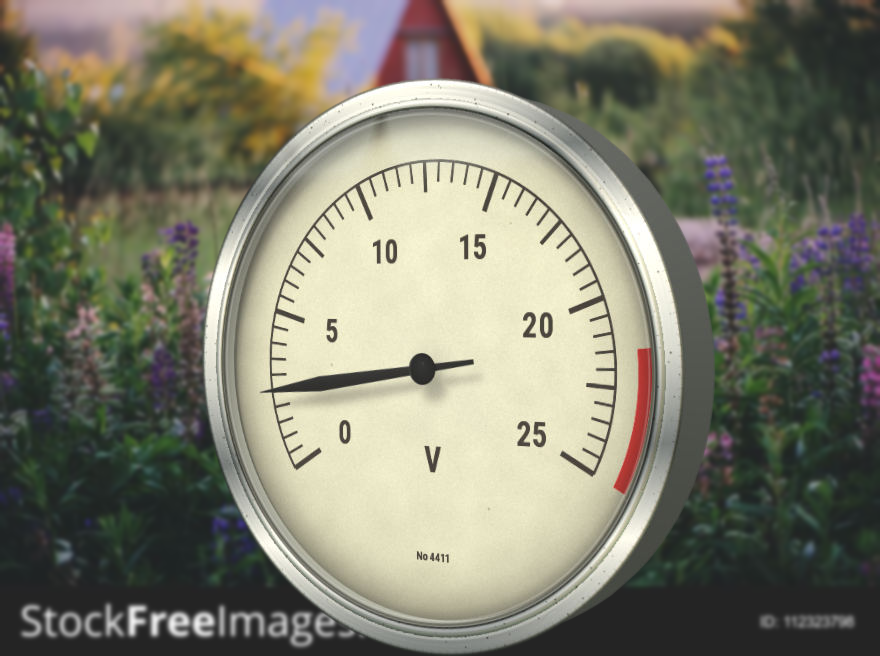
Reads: 2.5V
